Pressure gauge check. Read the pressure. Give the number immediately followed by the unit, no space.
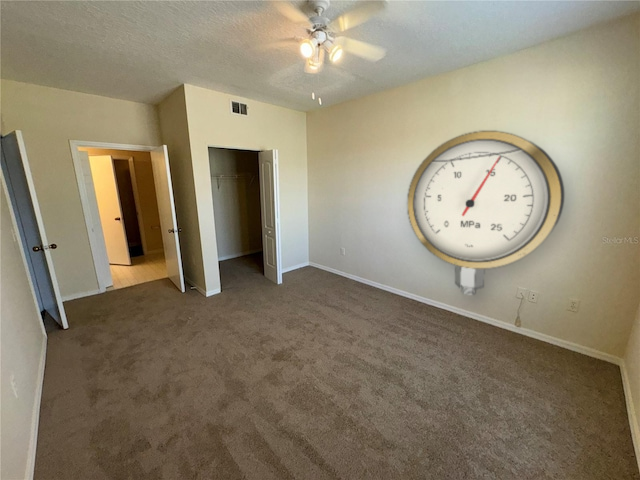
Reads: 15MPa
